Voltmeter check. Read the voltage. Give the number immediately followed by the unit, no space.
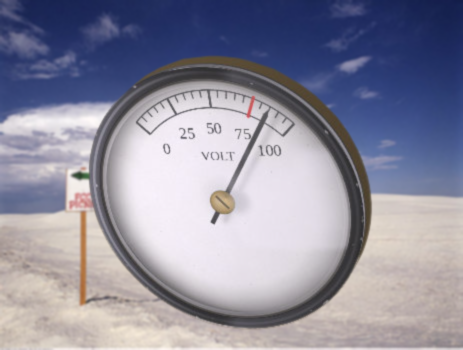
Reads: 85V
